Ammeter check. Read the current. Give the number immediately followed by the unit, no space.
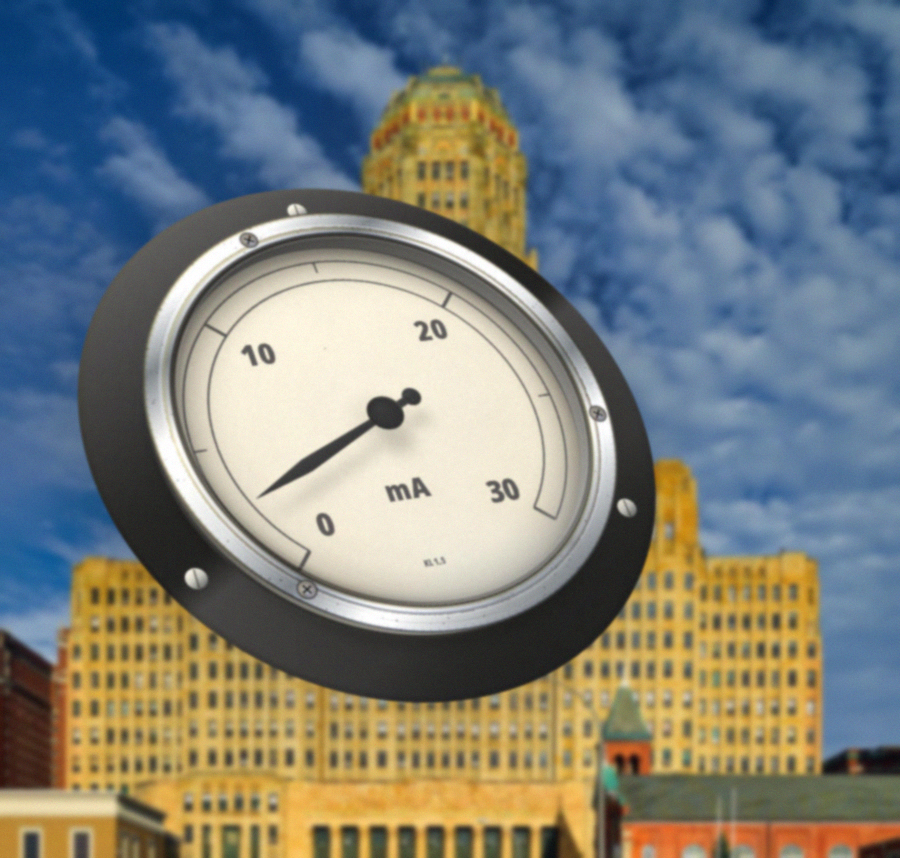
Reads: 2.5mA
